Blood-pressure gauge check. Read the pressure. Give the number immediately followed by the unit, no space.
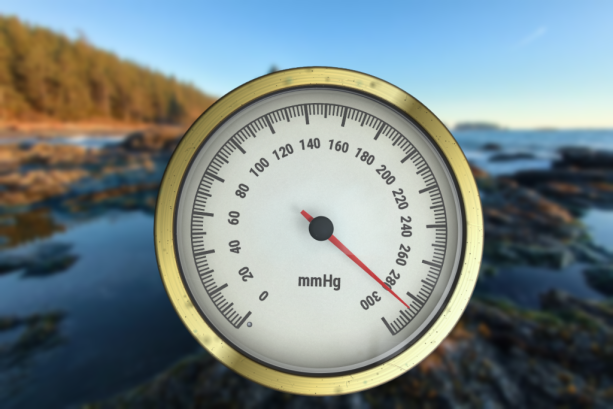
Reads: 286mmHg
